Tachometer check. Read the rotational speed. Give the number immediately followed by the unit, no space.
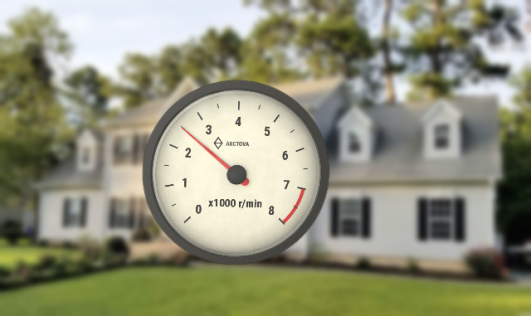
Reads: 2500rpm
